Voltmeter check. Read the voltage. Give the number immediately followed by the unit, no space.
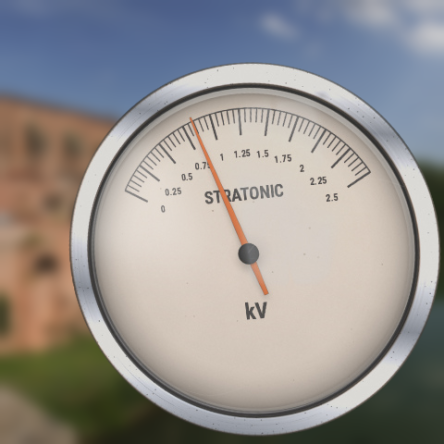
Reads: 0.85kV
